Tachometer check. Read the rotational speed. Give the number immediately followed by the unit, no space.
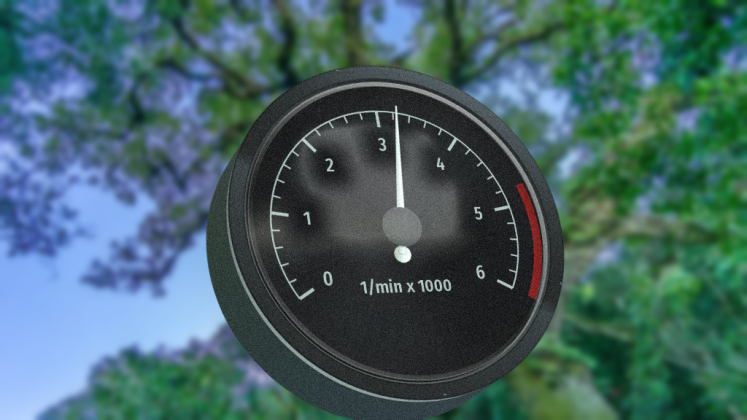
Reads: 3200rpm
